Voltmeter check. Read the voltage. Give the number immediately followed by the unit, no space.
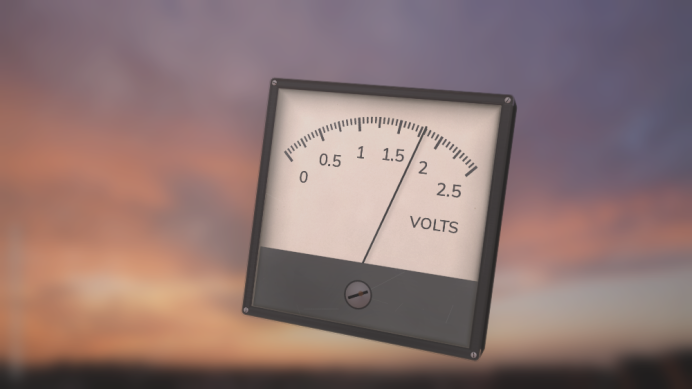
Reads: 1.8V
